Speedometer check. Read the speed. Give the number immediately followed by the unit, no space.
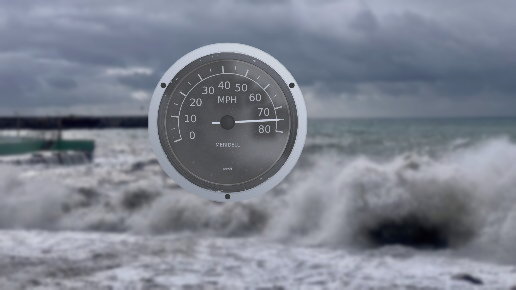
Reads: 75mph
